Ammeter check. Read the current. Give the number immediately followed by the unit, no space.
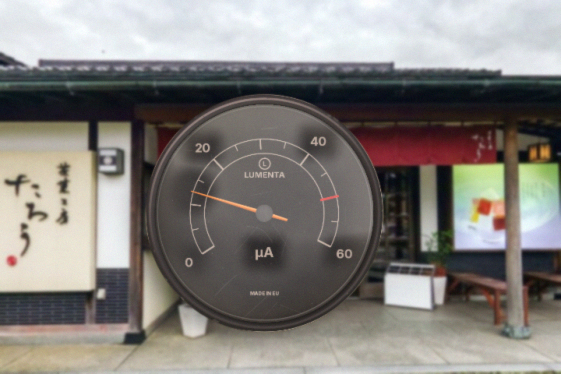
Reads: 12.5µA
